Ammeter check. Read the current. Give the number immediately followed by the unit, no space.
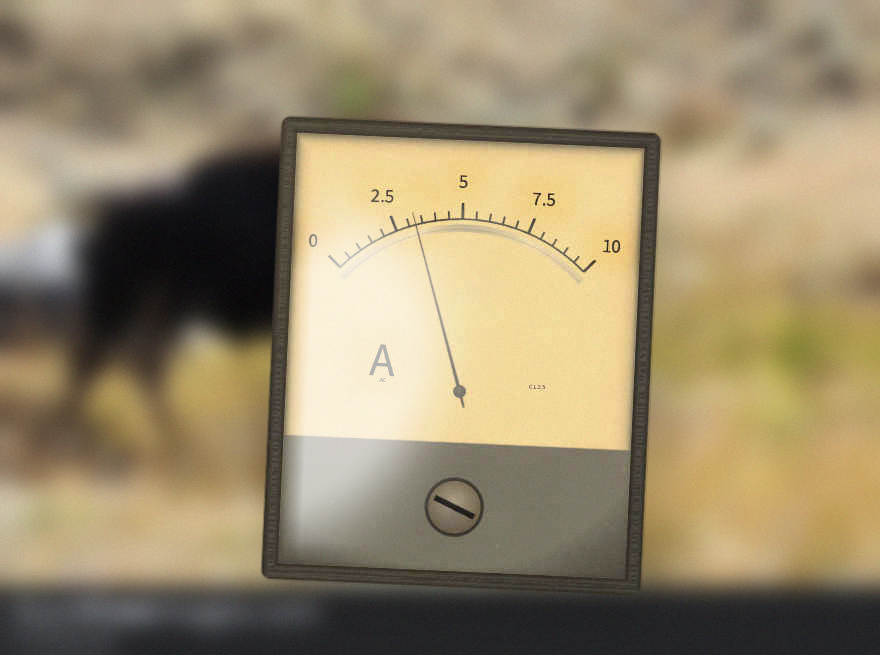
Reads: 3.25A
